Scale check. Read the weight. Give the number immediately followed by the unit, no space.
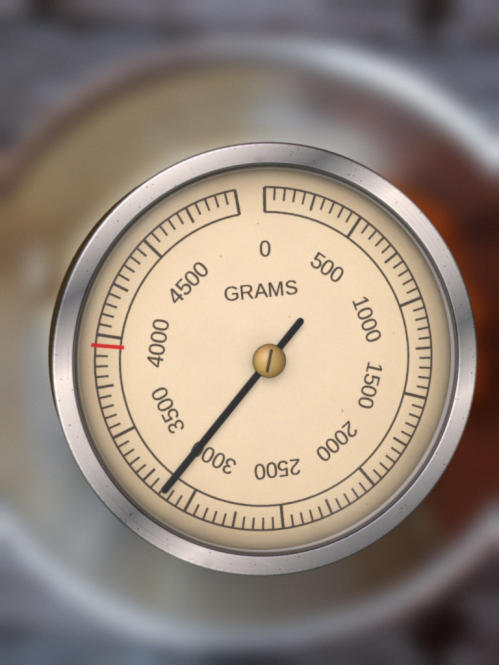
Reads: 3150g
